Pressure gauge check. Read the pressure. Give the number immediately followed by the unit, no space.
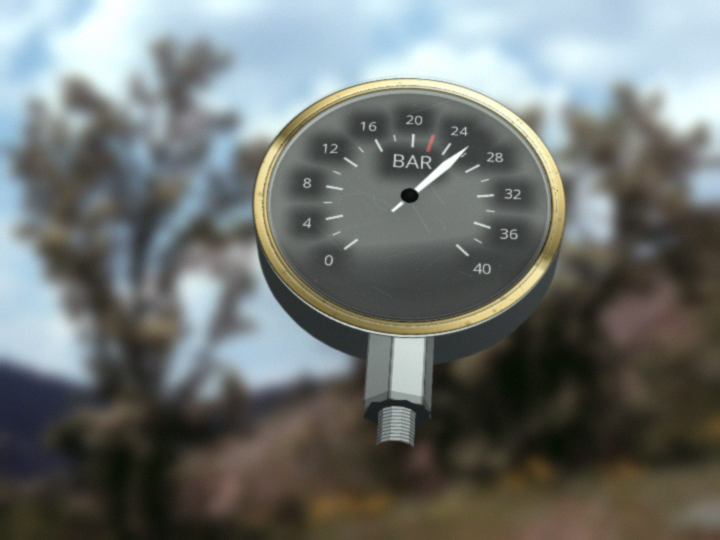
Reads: 26bar
